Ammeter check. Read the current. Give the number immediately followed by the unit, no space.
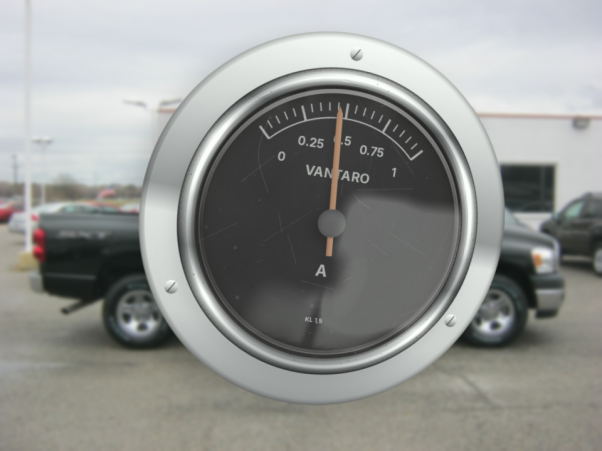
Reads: 0.45A
